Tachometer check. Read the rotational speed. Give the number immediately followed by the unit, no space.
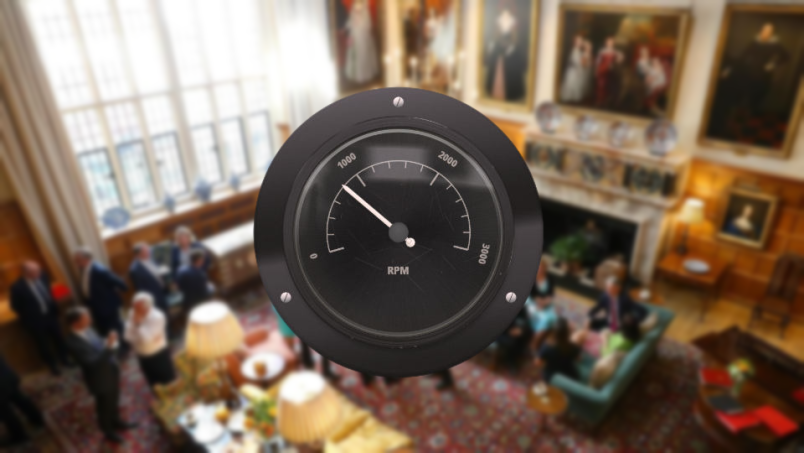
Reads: 800rpm
